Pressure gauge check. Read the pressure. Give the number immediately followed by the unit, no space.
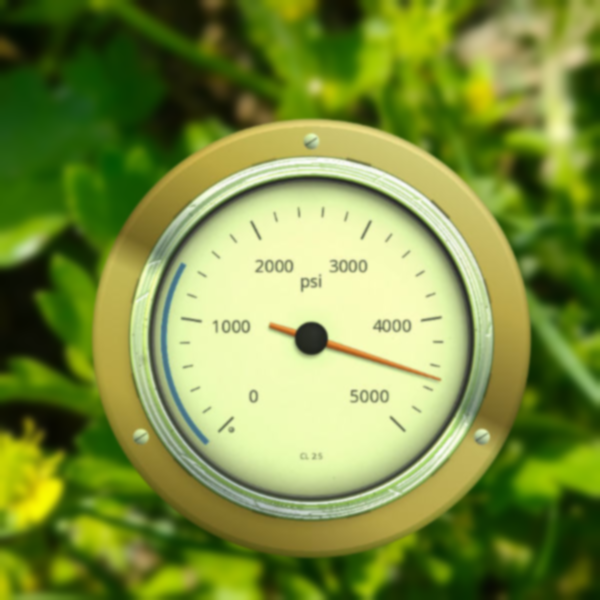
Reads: 4500psi
